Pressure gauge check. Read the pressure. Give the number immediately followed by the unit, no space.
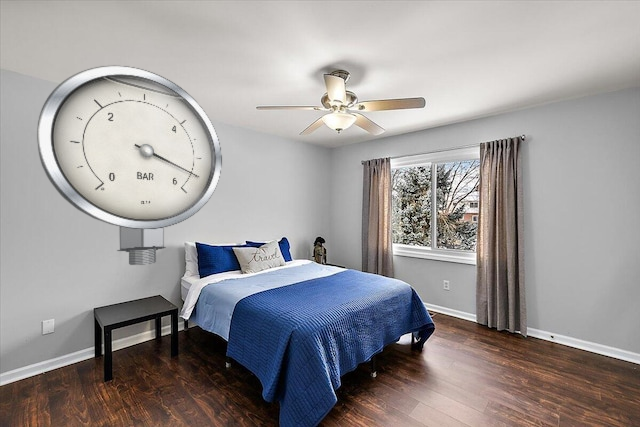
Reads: 5.5bar
